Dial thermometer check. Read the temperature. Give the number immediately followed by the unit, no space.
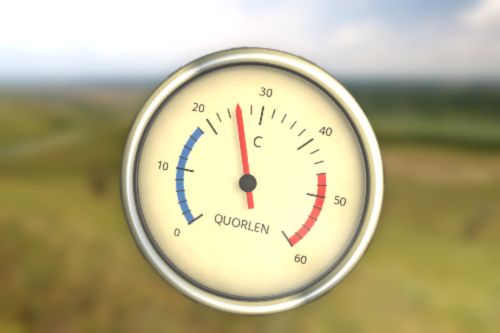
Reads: 26°C
